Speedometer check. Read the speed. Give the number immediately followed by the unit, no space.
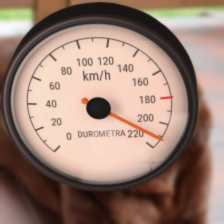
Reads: 210km/h
